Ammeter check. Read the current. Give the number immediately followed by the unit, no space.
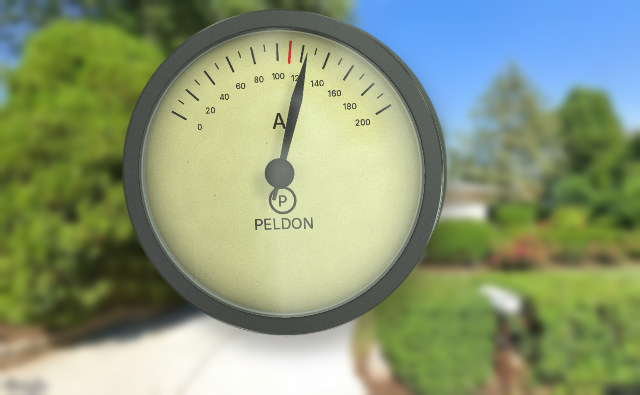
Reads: 125A
